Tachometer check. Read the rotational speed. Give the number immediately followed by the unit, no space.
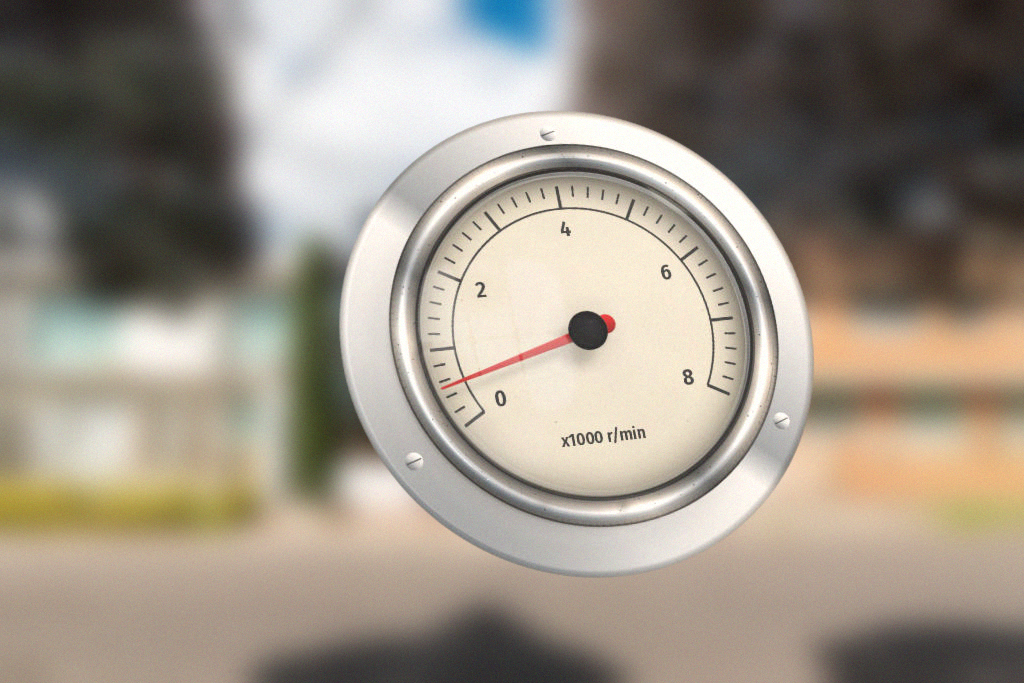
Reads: 500rpm
